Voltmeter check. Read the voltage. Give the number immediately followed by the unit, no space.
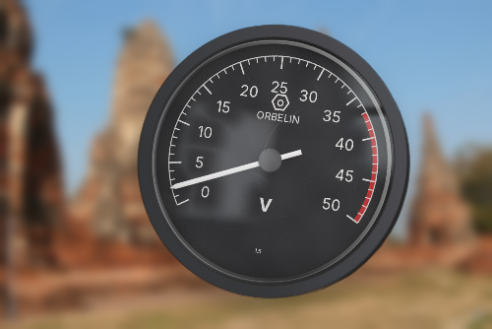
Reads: 2V
